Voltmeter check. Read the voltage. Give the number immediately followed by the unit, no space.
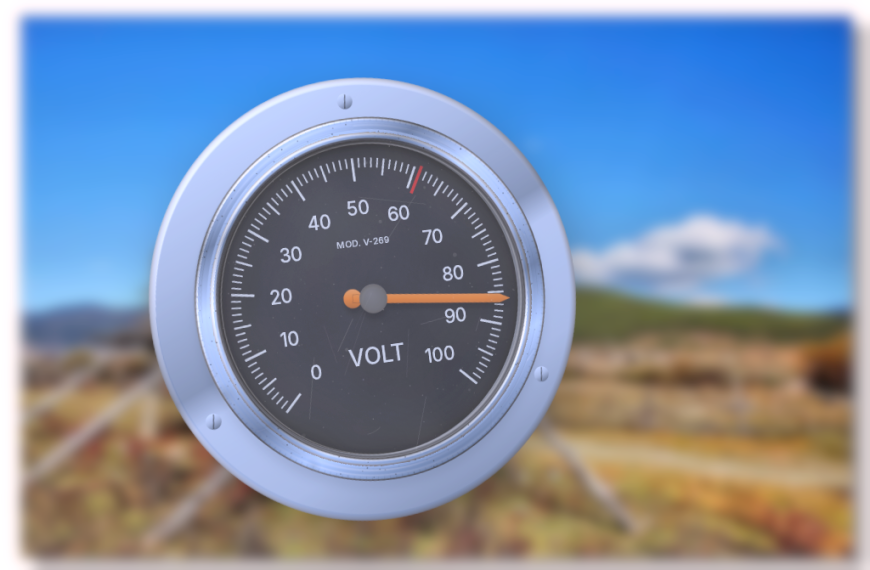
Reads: 86V
